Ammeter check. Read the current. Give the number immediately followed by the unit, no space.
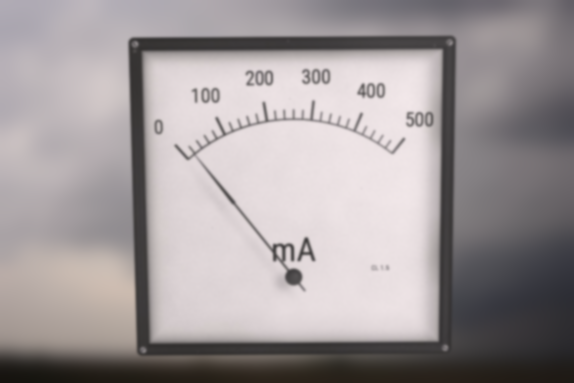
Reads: 20mA
